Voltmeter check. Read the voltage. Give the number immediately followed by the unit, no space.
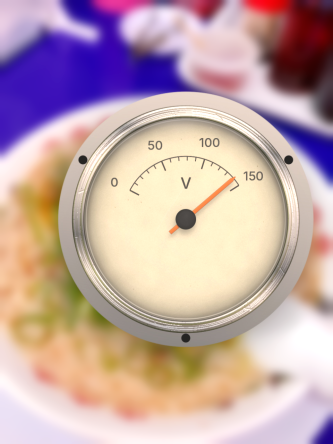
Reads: 140V
